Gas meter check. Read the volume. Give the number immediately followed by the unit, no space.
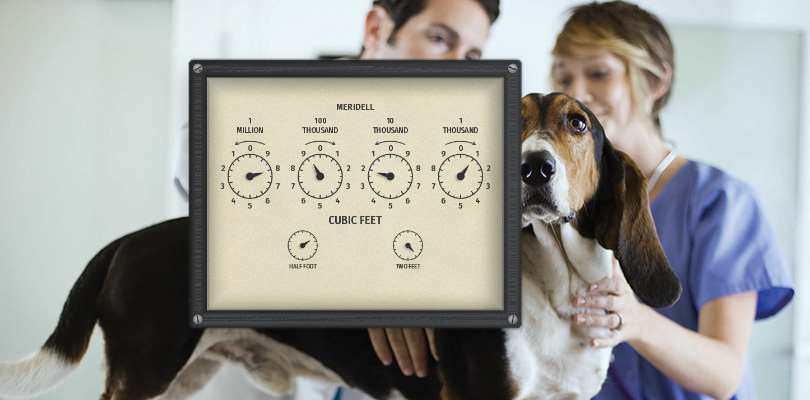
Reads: 792100ft³
